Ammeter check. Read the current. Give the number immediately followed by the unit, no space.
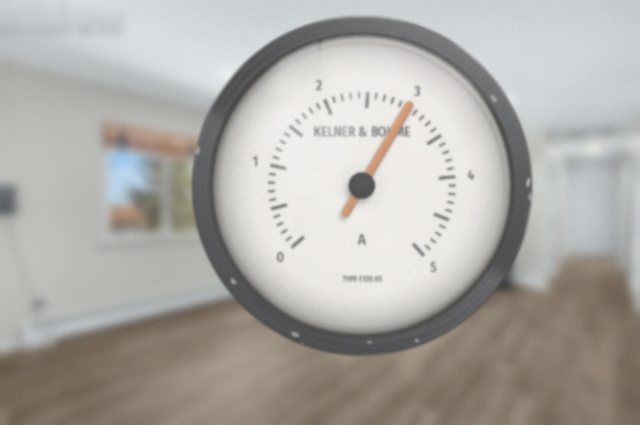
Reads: 3A
